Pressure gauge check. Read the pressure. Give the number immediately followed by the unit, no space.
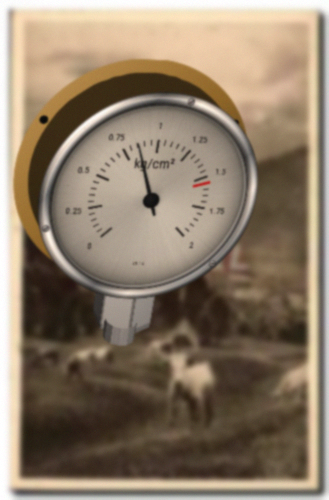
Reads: 0.85kg/cm²
